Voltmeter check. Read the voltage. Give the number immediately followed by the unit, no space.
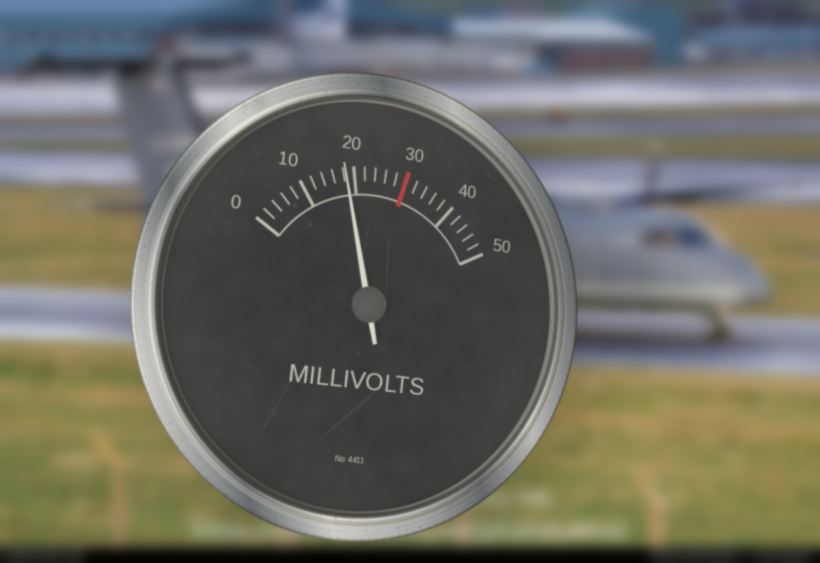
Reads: 18mV
